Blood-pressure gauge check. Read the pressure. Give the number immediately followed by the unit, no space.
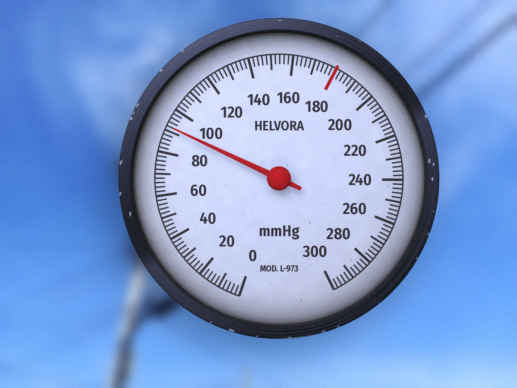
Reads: 92mmHg
